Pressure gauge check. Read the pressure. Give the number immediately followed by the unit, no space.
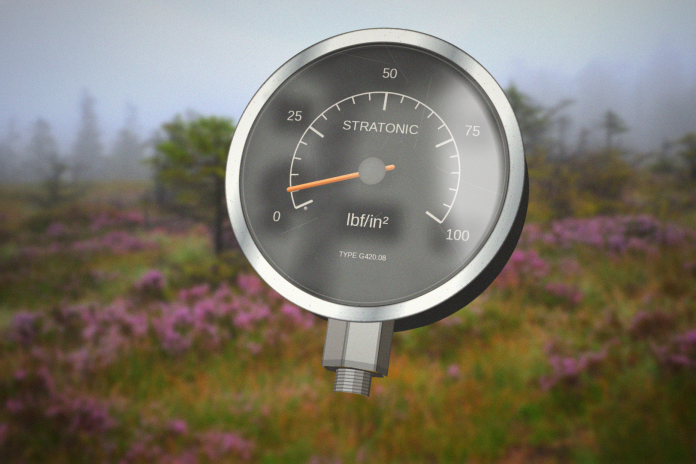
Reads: 5psi
